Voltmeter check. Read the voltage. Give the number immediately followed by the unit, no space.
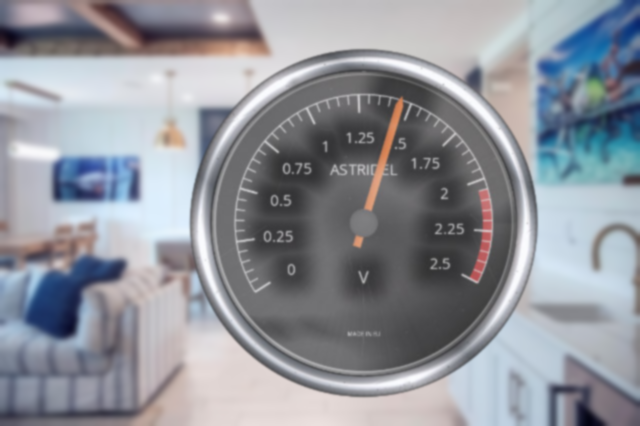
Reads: 1.45V
